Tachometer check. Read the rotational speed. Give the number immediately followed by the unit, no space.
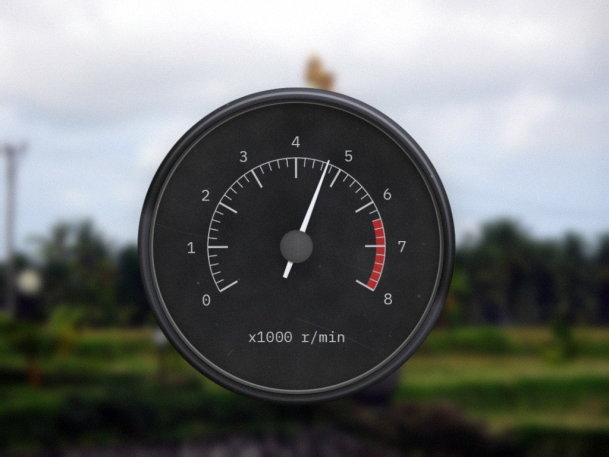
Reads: 4700rpm
